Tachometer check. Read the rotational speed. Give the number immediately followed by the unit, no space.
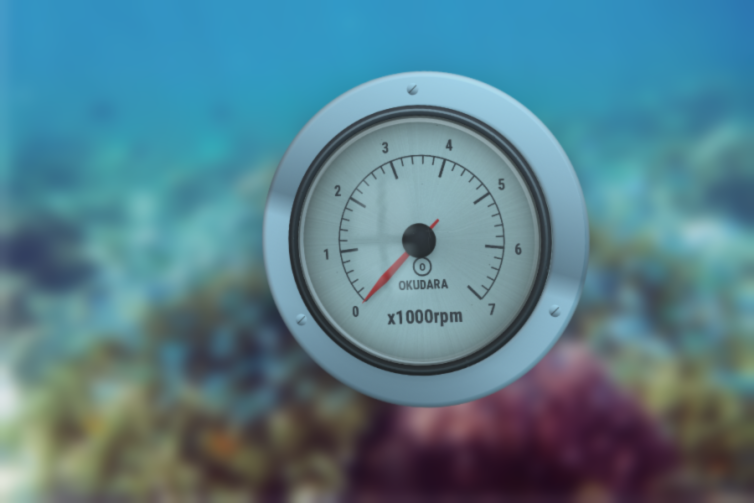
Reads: 0rpm
